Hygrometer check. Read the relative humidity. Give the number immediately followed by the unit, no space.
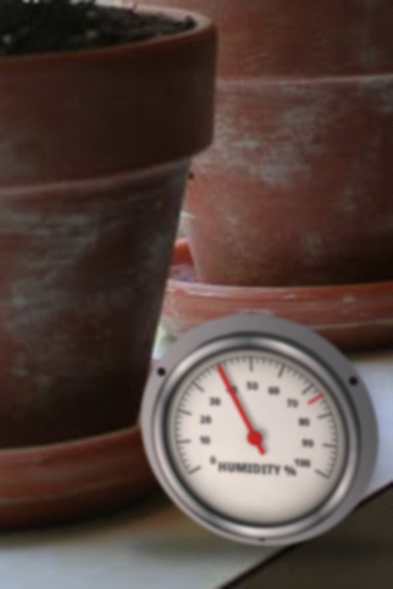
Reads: 40%
